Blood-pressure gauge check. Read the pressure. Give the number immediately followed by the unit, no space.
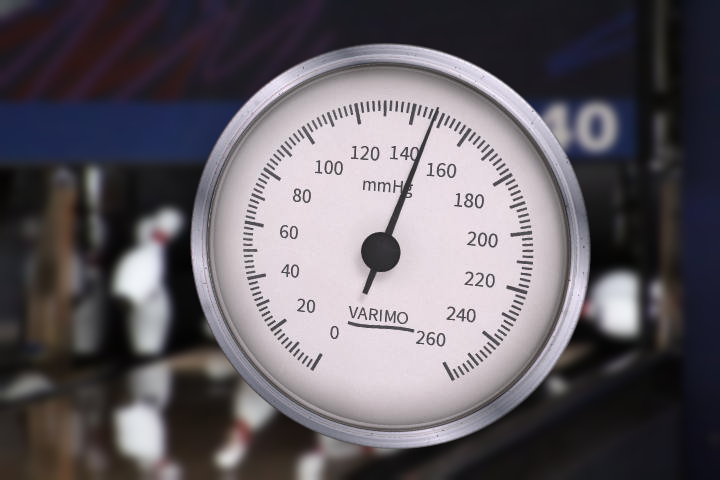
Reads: 148mmHg
